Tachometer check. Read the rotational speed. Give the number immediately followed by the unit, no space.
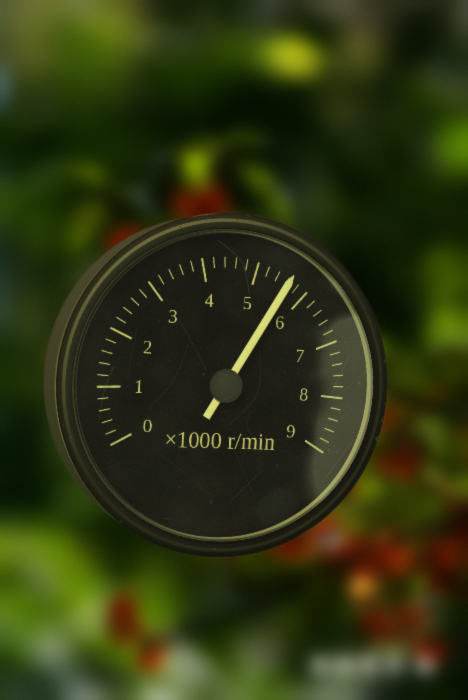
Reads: 5600rpm
